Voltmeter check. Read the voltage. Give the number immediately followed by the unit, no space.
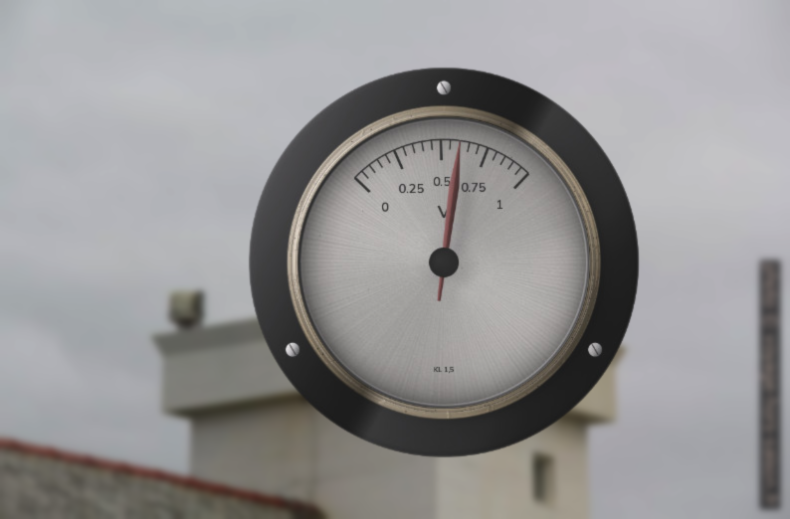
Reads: 0.6V
